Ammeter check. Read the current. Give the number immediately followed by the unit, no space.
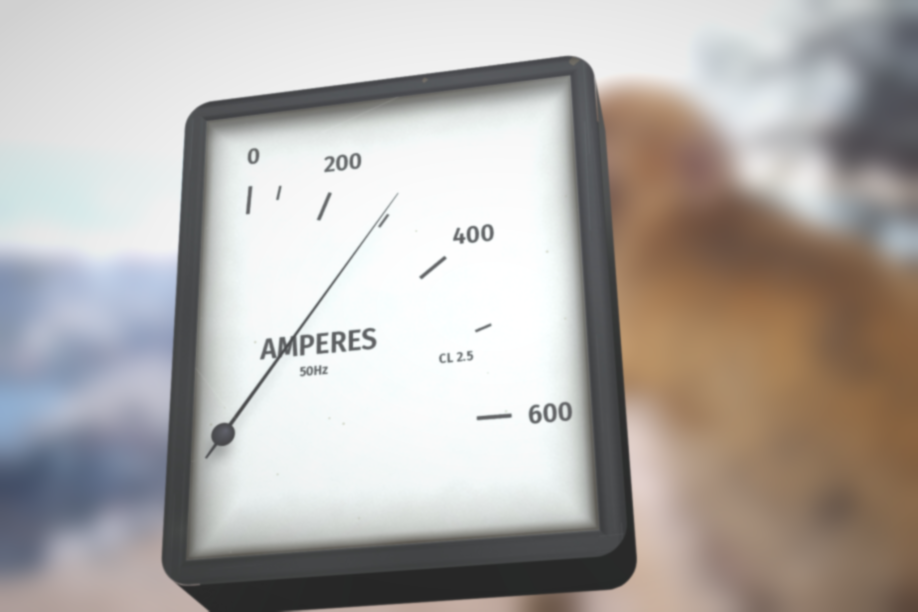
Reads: 300A
